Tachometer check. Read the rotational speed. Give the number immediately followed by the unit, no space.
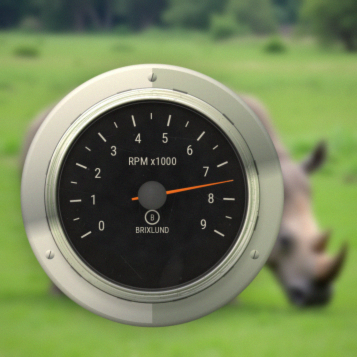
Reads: 7500rpm
